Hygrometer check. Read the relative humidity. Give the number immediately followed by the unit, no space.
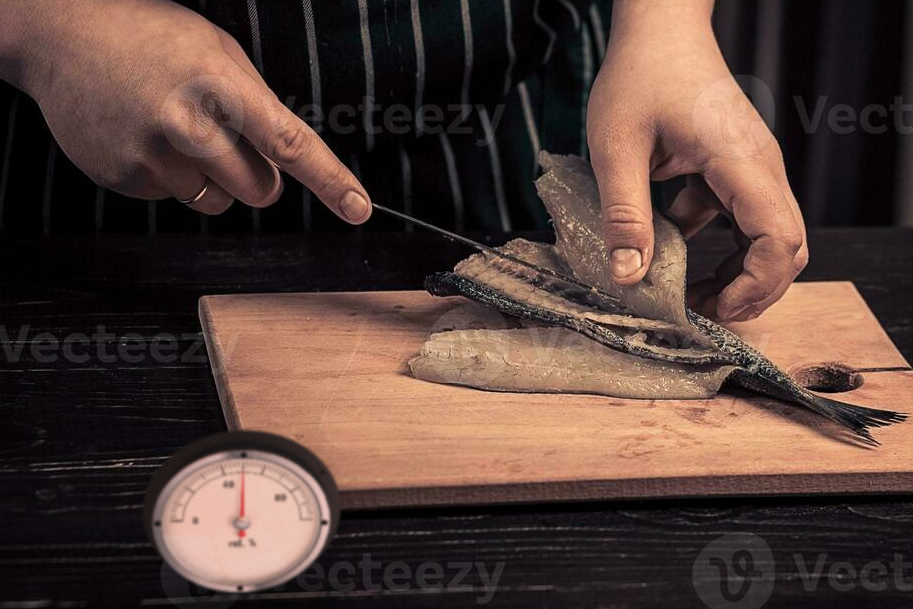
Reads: 50%
